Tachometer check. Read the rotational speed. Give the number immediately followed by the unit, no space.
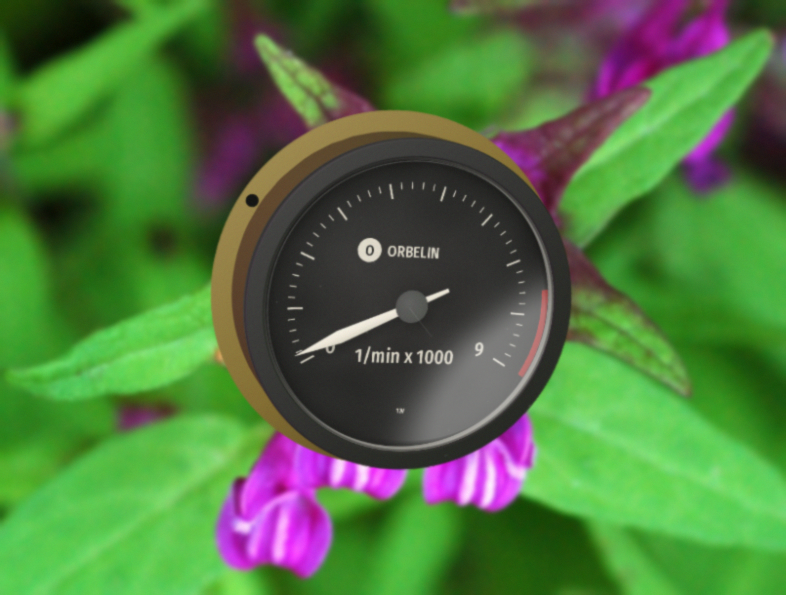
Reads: 200rpm
